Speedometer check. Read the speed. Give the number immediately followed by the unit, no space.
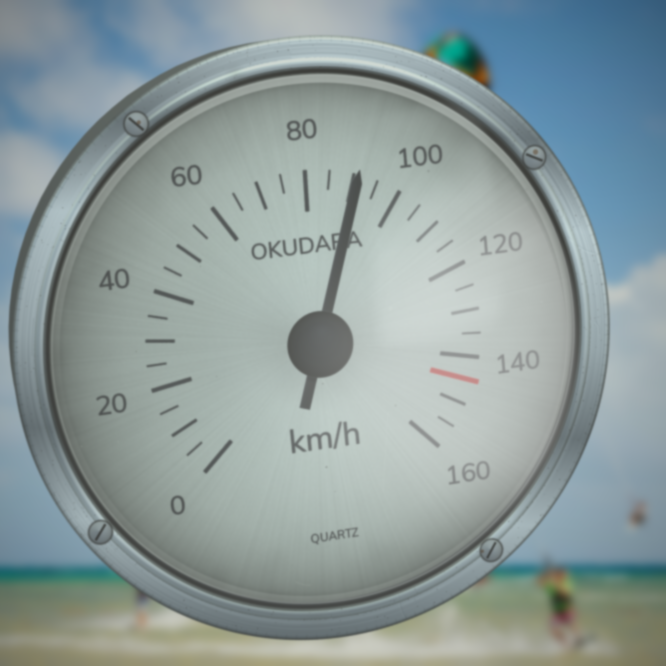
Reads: 90km/h
